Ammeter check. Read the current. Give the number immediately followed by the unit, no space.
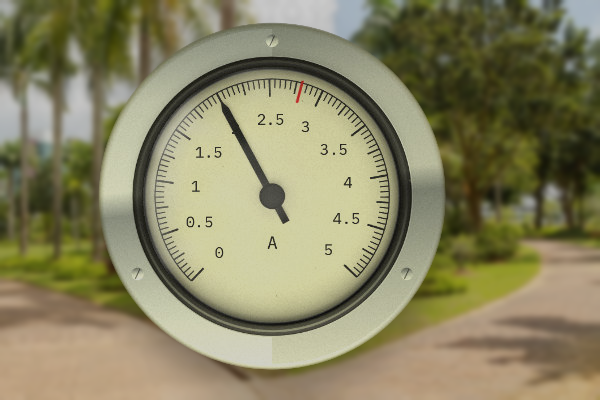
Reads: 2A
